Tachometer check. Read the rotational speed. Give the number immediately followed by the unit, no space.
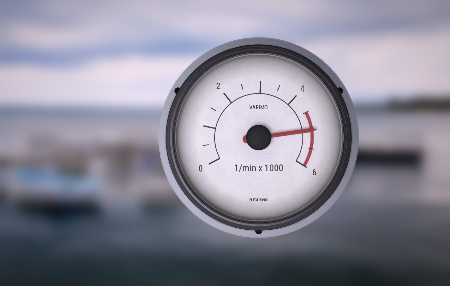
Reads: 5000rpm
